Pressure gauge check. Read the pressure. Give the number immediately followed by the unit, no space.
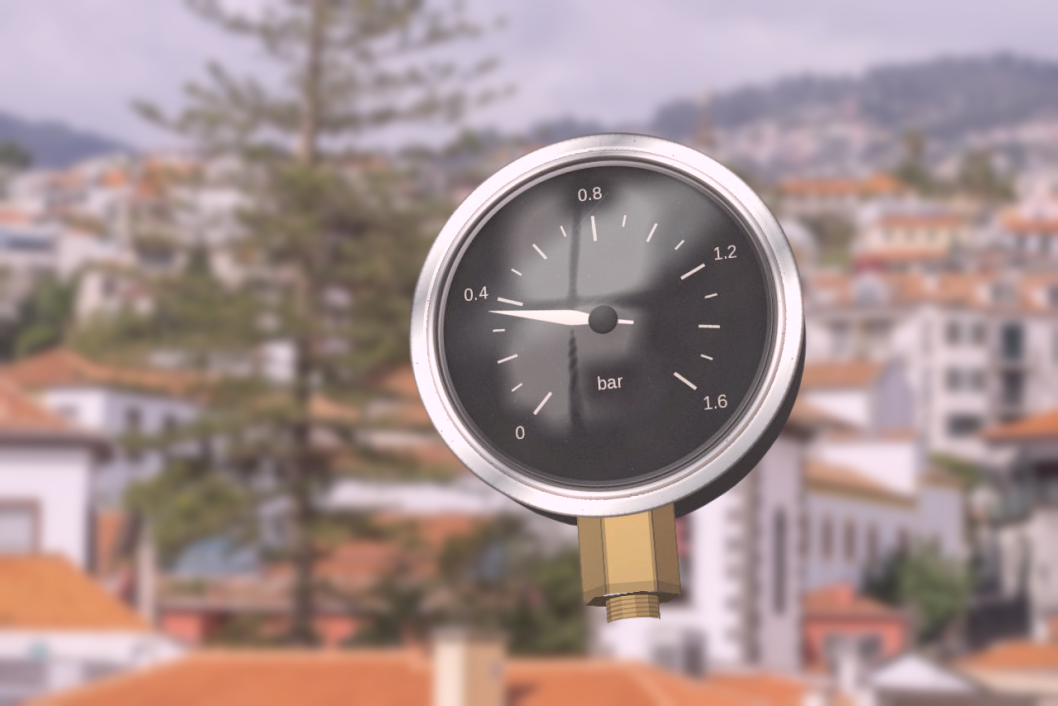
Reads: 0.35bar
